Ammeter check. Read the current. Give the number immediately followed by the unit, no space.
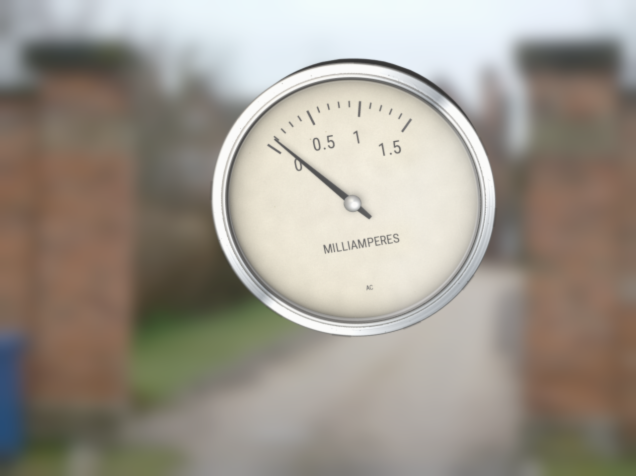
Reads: 0.1mA
